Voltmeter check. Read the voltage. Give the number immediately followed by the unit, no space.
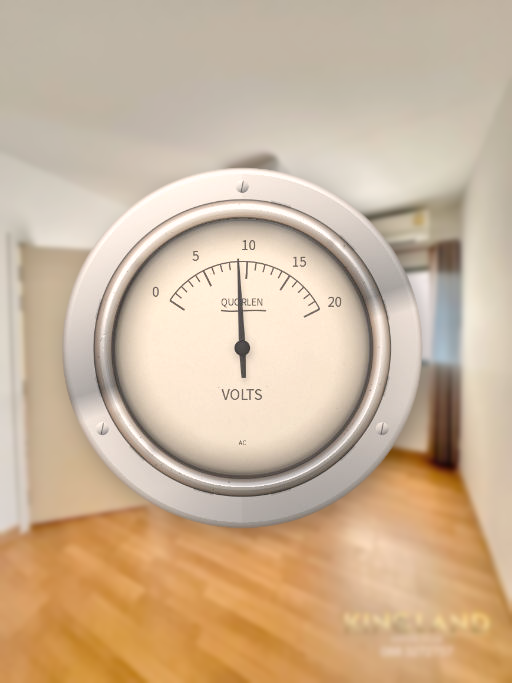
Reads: 9V
